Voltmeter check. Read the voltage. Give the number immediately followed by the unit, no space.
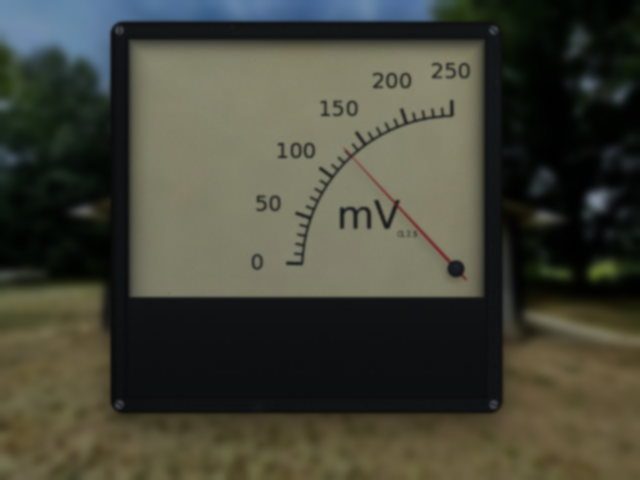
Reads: 130mV
